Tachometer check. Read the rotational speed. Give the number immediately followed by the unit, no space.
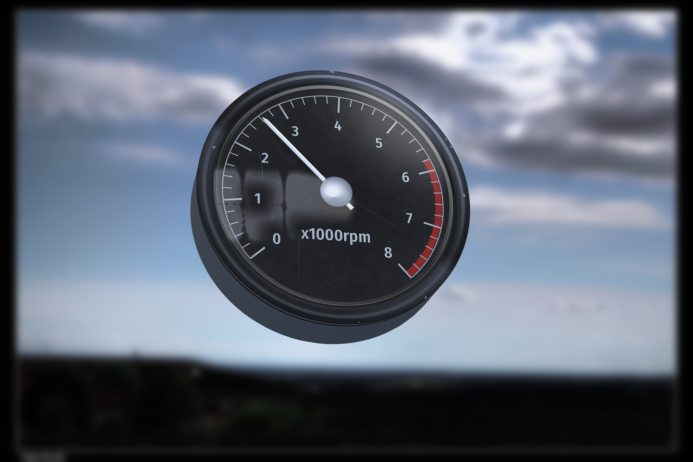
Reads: 2600rpm
